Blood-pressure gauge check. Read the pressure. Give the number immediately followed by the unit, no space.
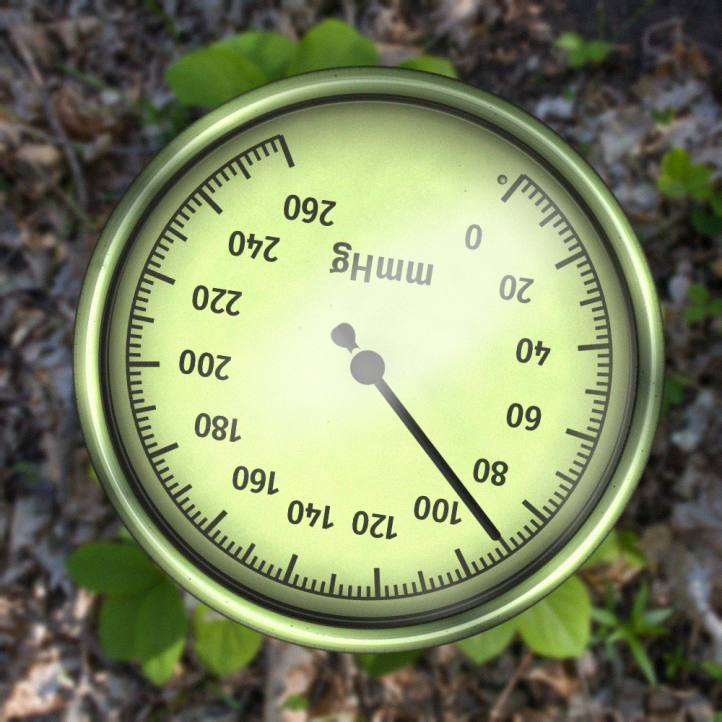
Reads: 90mmHg
